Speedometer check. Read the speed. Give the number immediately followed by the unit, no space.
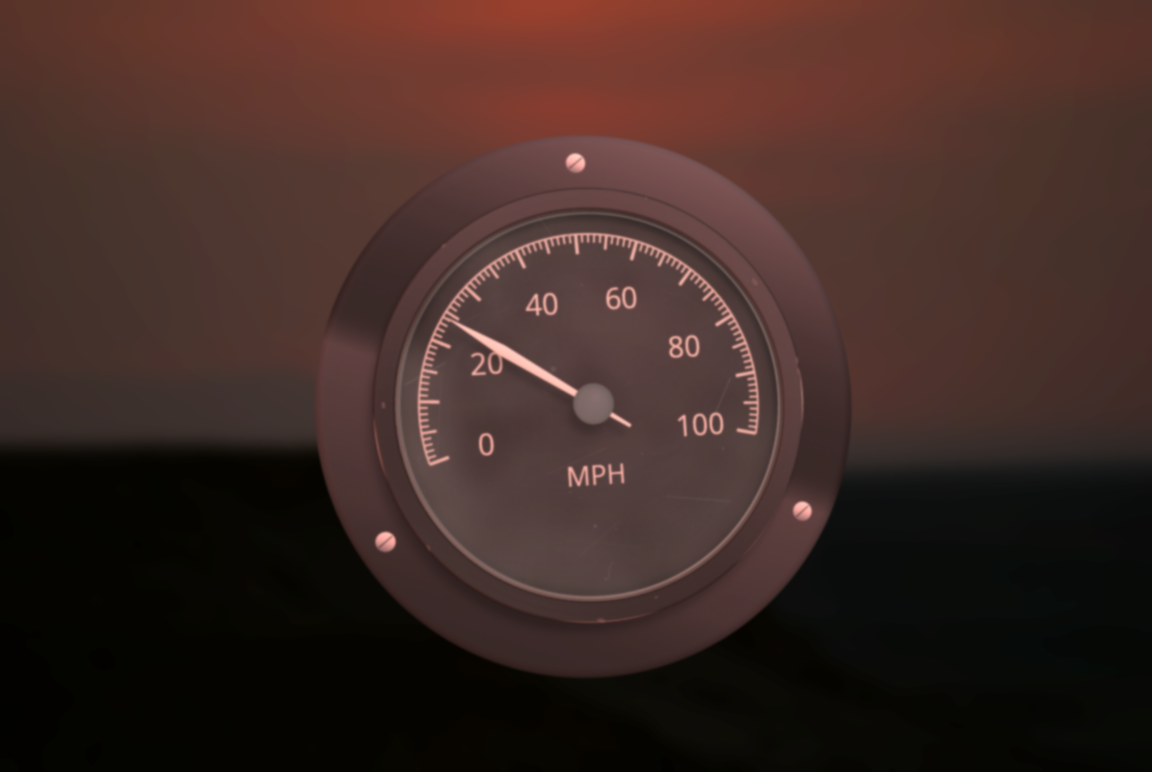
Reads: 24mph
